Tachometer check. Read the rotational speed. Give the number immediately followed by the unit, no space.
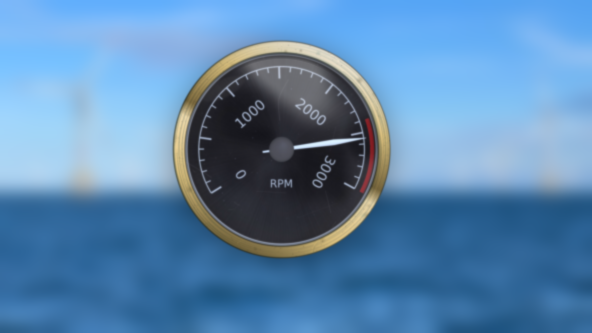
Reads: 2550rpm
